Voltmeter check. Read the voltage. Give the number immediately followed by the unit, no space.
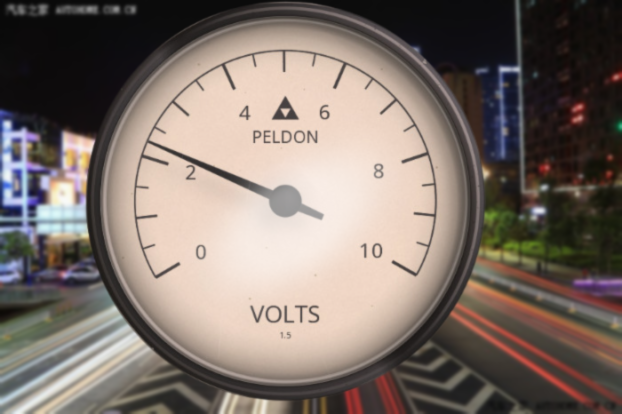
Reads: 2.25V
